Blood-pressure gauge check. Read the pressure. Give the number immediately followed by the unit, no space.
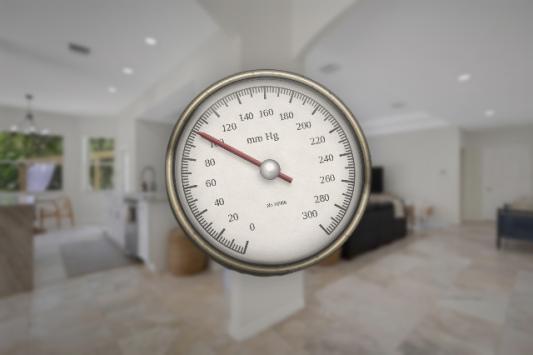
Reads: 100mmHg
